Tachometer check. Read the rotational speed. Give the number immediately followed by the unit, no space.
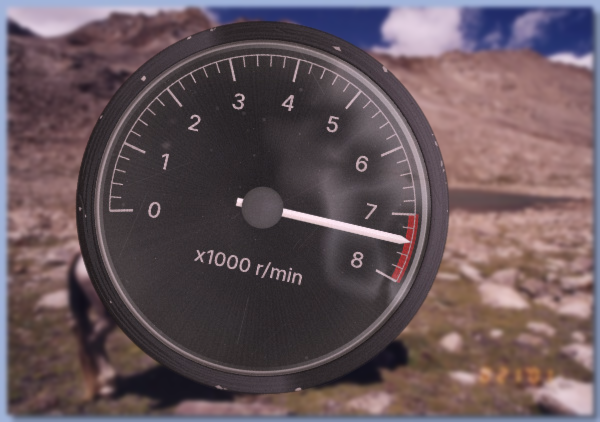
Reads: 7400rpm
